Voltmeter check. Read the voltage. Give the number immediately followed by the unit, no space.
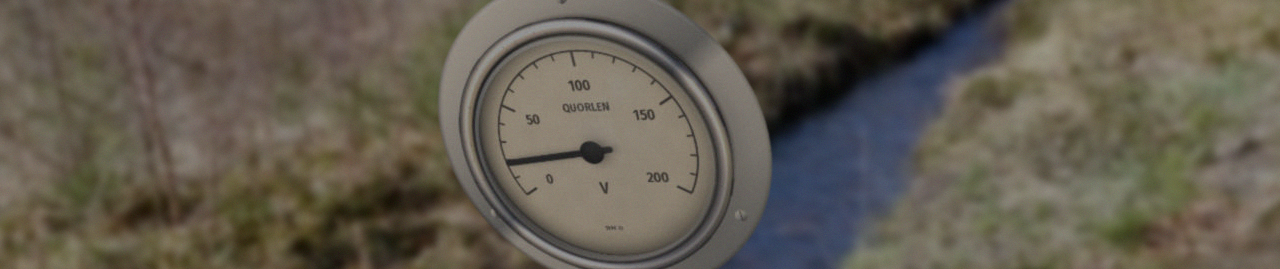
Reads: 20V
